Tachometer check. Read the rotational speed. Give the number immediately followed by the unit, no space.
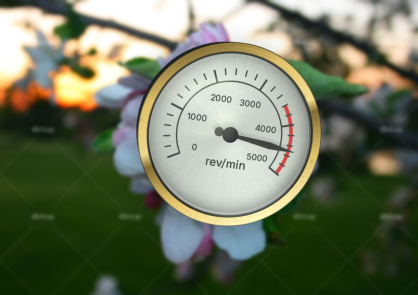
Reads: 4500rpm
